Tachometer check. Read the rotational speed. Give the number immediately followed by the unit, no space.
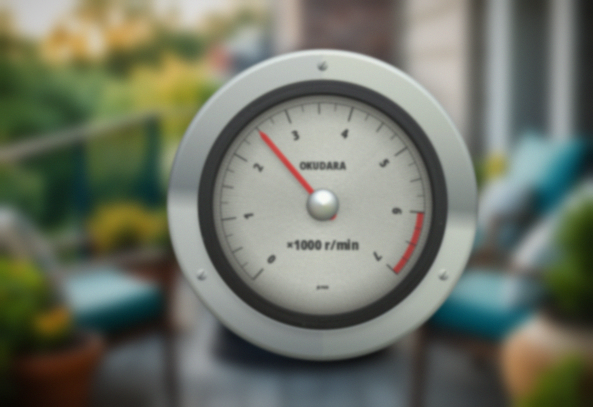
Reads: 2500rpm
